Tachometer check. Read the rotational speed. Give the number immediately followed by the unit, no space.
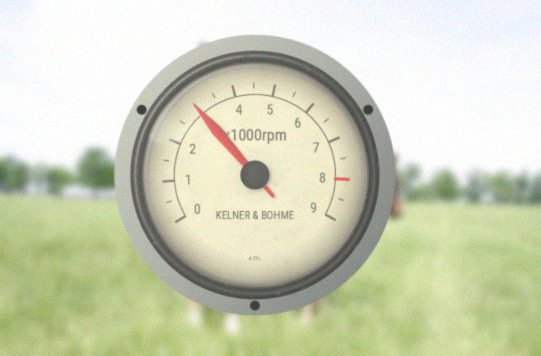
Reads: 3000rpm
